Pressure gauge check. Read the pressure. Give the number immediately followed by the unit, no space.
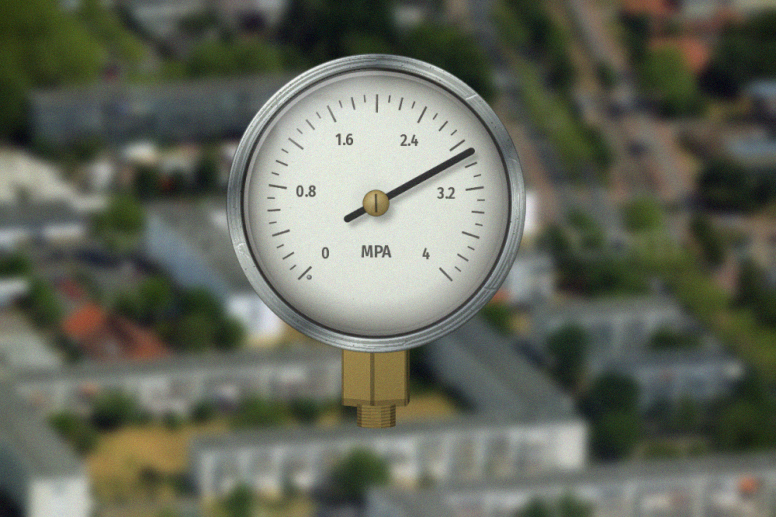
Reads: 2.9MPa
